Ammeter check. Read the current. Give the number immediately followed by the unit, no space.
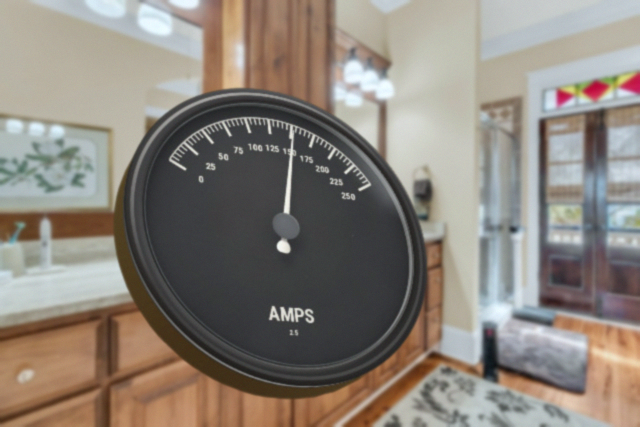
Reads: 150A
